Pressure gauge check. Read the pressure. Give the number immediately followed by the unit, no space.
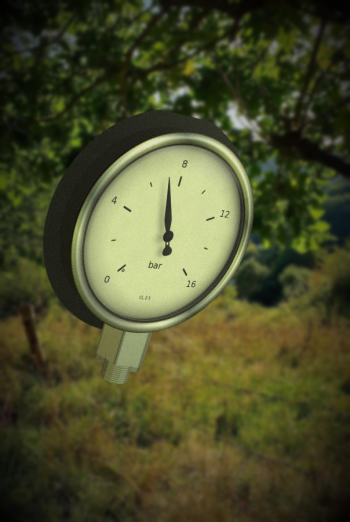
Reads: 7bar
